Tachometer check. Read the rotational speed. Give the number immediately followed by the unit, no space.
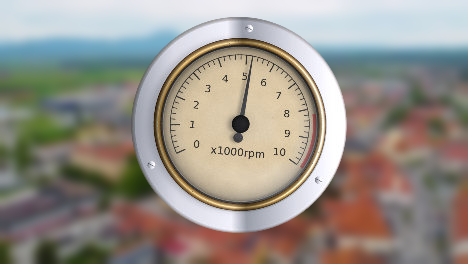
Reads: 5200rpm
